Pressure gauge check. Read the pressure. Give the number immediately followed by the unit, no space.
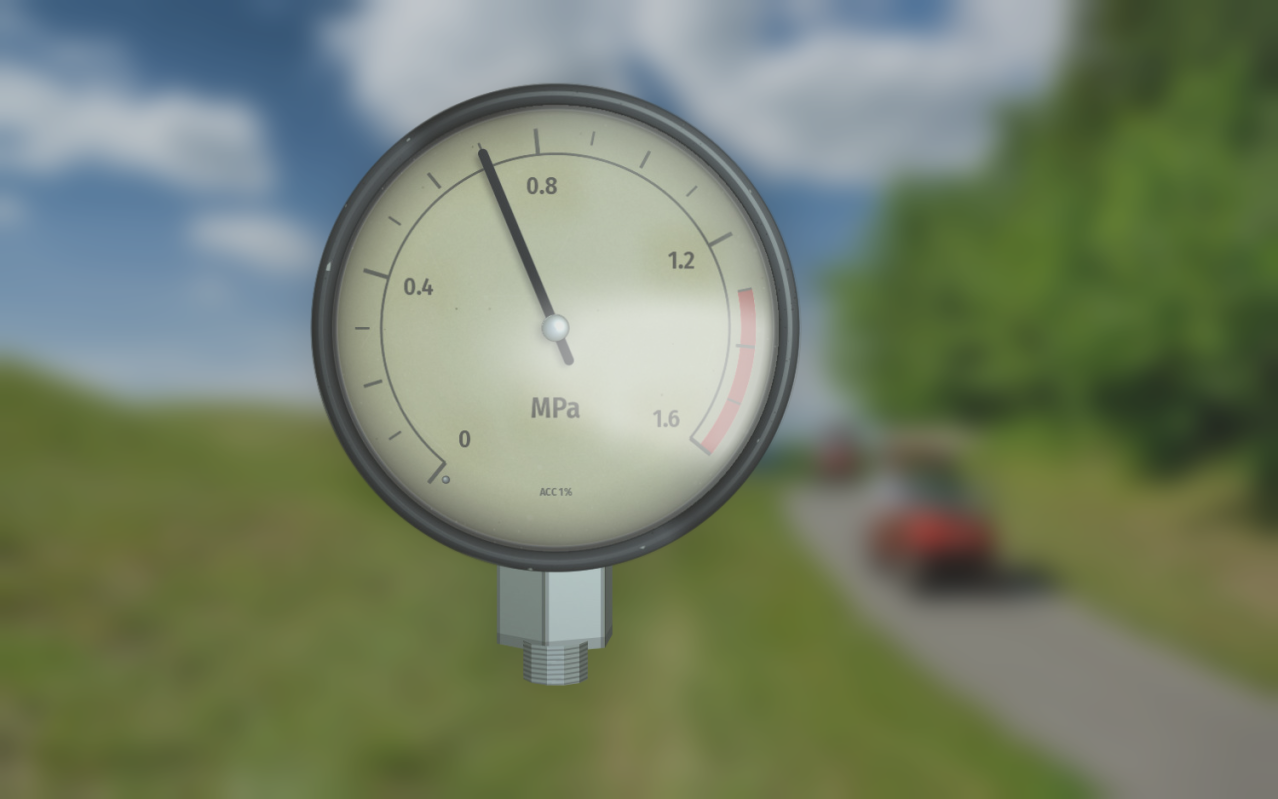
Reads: 0.7MPa
